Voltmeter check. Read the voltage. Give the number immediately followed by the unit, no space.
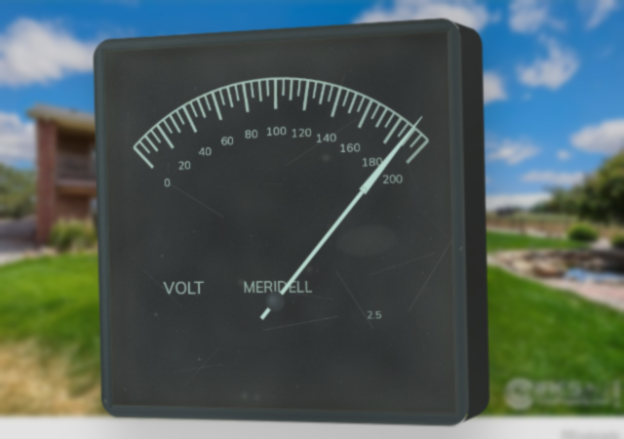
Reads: 190V
